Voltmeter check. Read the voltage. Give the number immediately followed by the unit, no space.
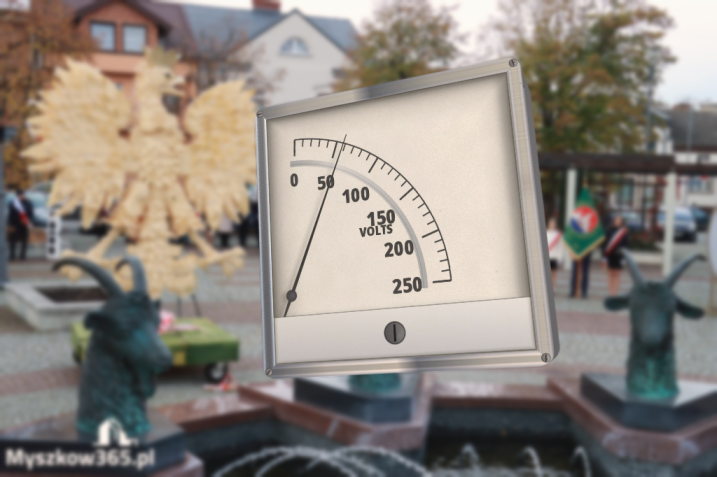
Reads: 60V
